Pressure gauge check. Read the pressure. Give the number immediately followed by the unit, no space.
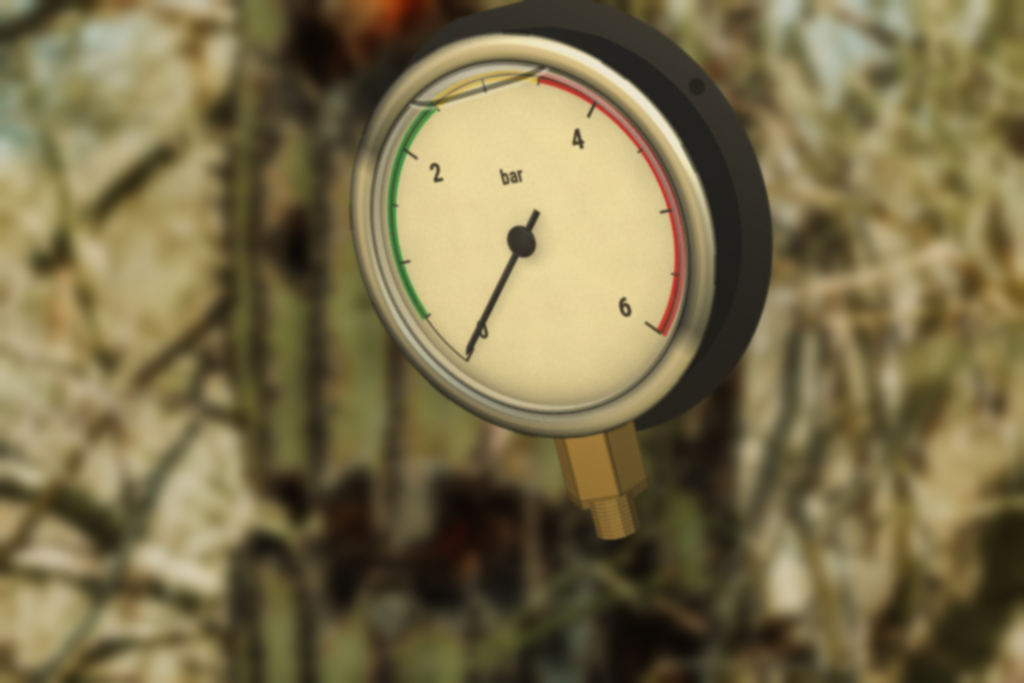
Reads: 0bar
